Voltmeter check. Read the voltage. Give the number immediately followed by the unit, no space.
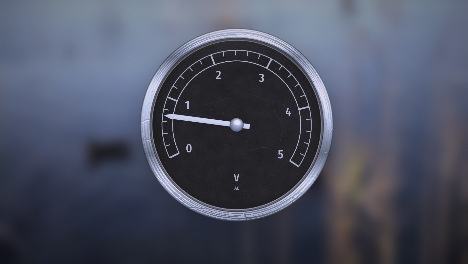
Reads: 0.7V
